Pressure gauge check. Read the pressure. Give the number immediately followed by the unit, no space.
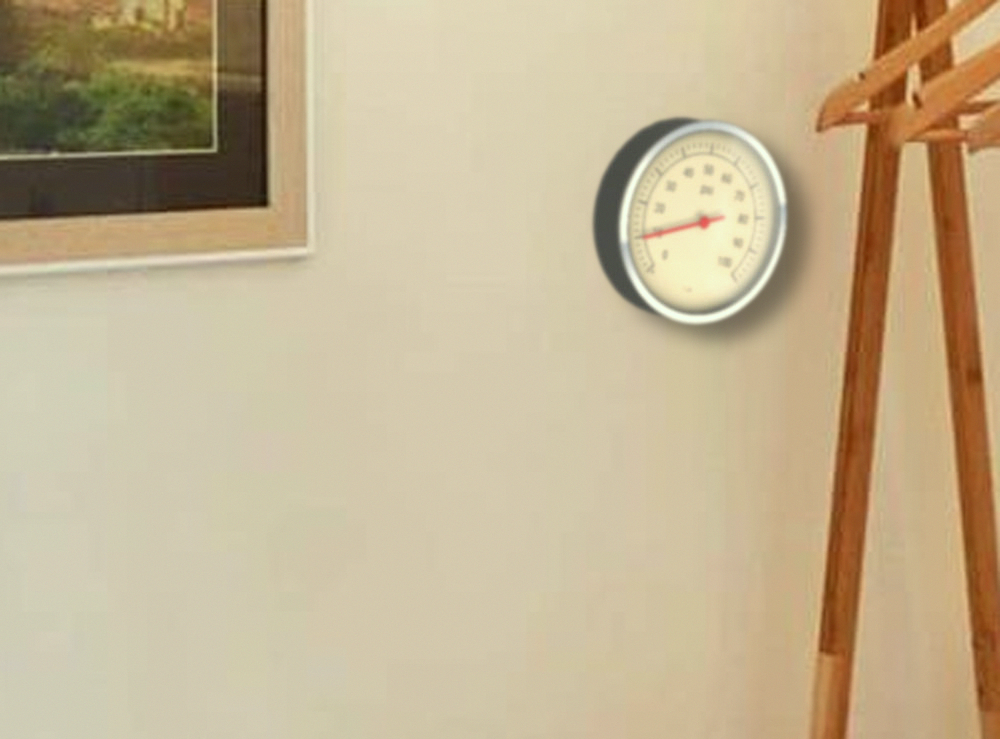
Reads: 10psi
